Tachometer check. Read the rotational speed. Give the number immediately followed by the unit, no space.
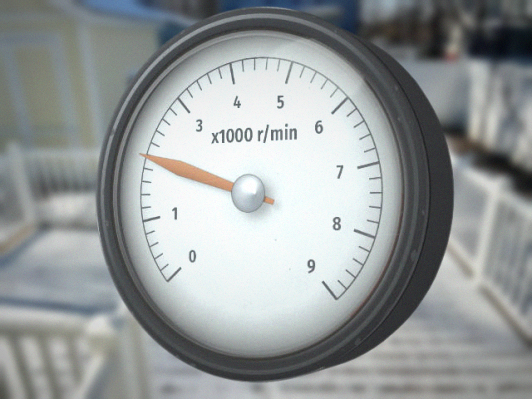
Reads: 2000rpm
